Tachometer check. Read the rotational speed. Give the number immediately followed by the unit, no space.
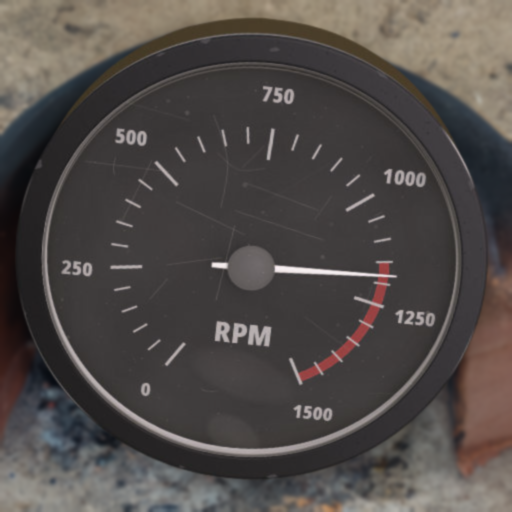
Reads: 1175rpm
